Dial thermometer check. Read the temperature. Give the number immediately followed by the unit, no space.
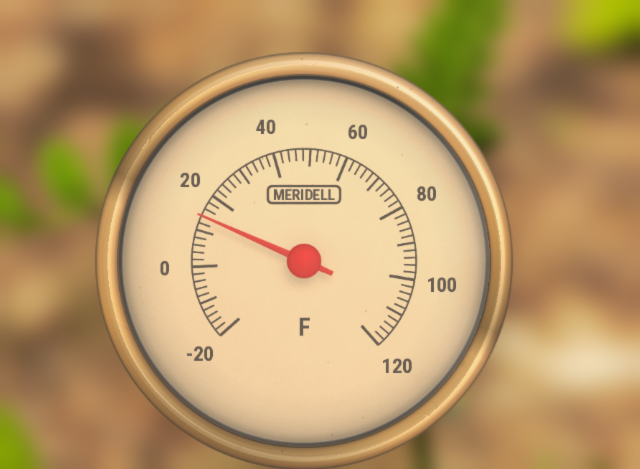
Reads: 14°F
